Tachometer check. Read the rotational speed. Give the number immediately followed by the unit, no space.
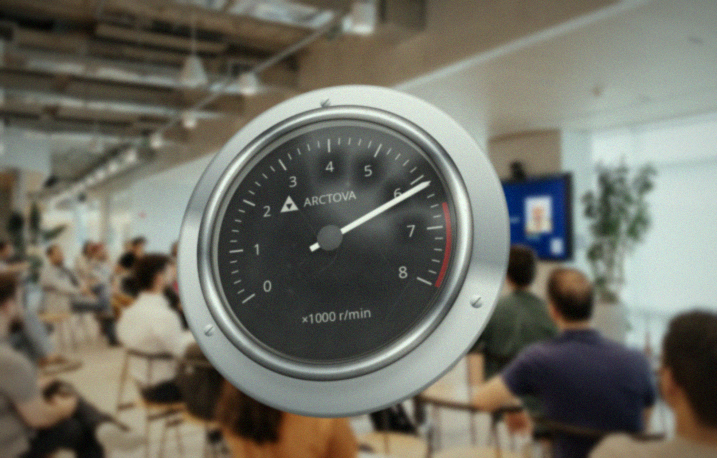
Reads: 6200rpm
